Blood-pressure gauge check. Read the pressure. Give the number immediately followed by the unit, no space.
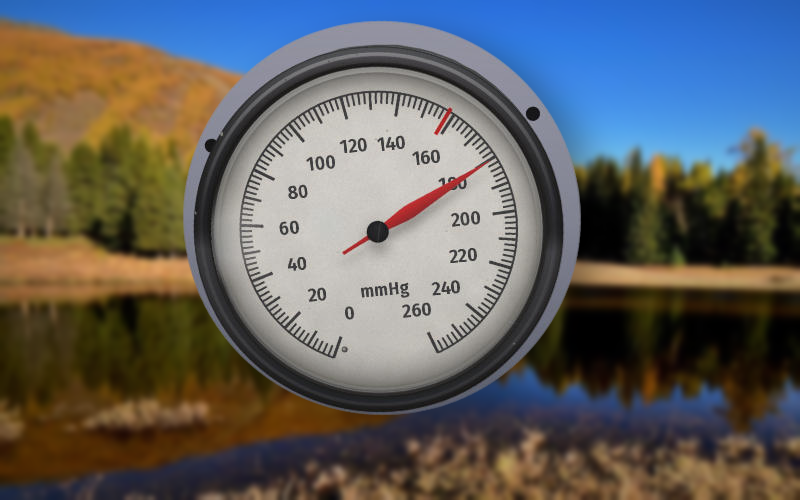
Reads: 180mmHg
